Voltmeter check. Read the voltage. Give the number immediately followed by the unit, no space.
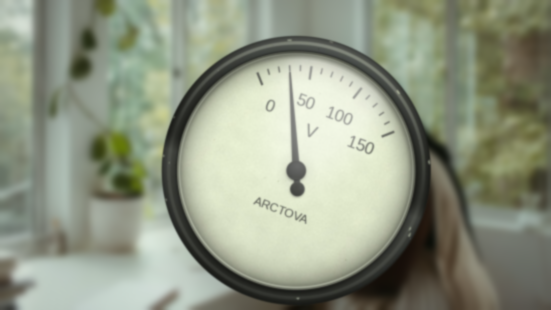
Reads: 30V
